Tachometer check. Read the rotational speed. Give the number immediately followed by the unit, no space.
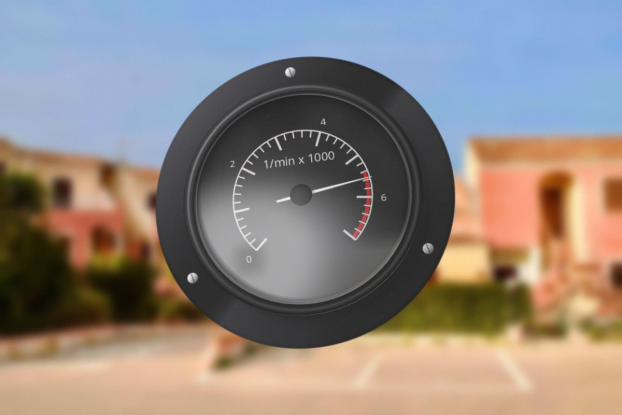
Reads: 5600rpm
